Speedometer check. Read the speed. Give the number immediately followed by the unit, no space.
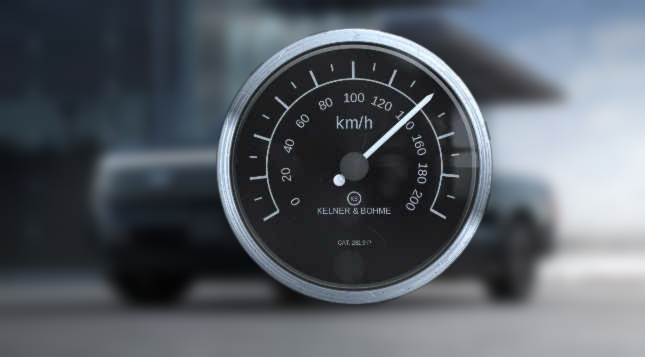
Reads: 140km/h
